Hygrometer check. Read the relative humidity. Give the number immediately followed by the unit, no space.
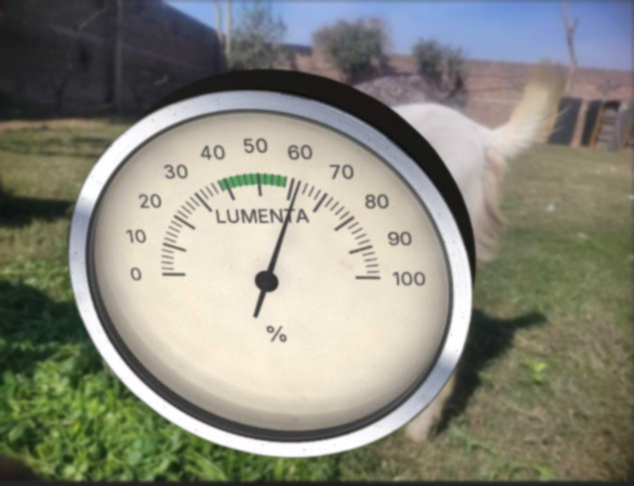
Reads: 62%
